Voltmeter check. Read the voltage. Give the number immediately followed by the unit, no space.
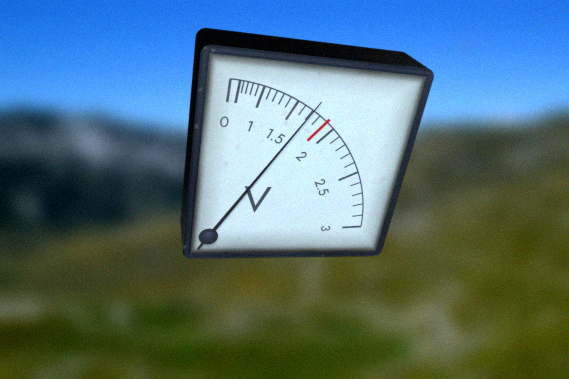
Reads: 1.7V
